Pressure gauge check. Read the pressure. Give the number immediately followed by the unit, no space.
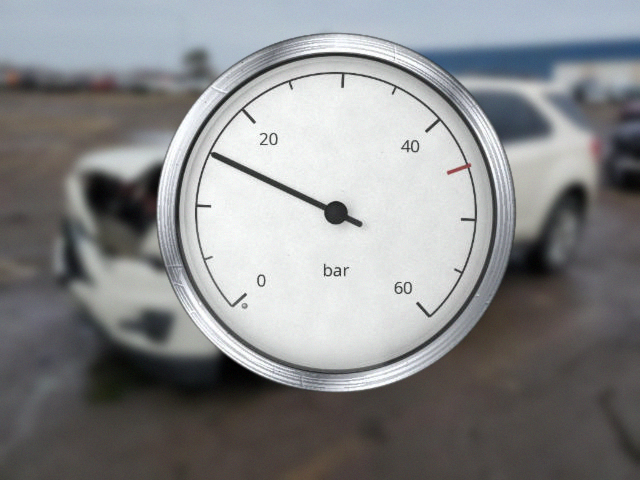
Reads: 15bar
